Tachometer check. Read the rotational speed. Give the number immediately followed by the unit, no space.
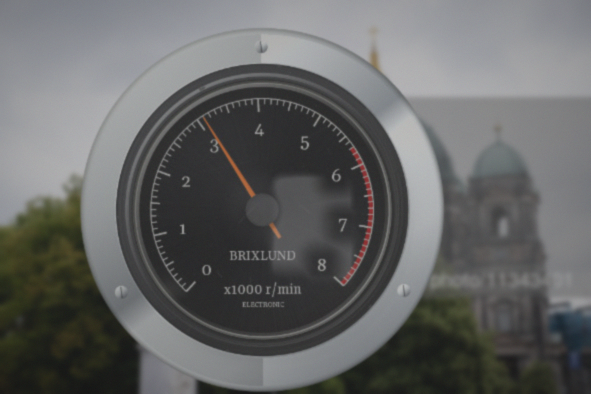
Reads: 3100rpm
